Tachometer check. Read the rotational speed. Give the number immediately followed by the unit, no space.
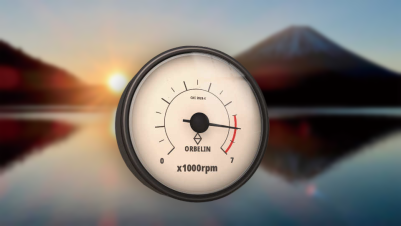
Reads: 6000rpm
